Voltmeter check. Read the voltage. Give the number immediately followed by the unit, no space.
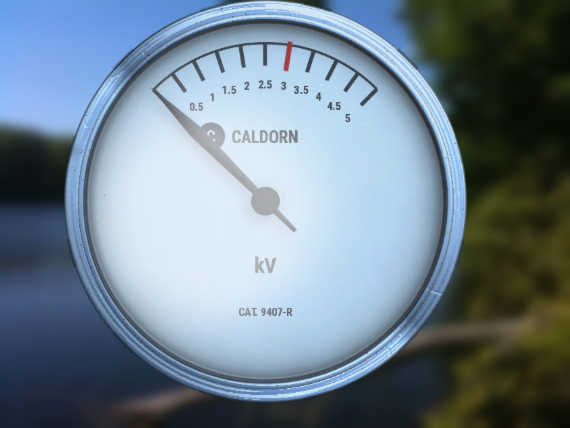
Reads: 0kV
